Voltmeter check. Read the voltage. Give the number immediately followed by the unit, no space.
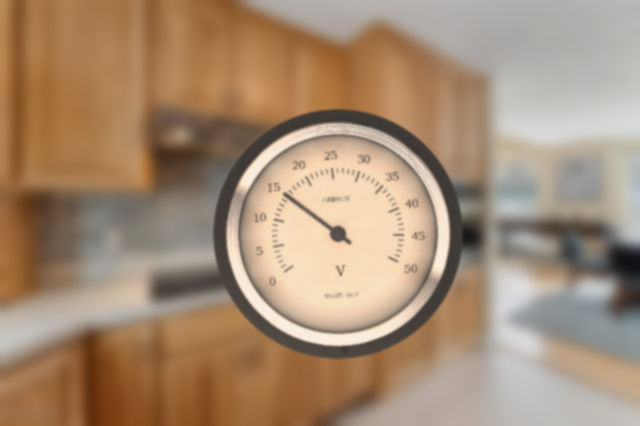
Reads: 15V
